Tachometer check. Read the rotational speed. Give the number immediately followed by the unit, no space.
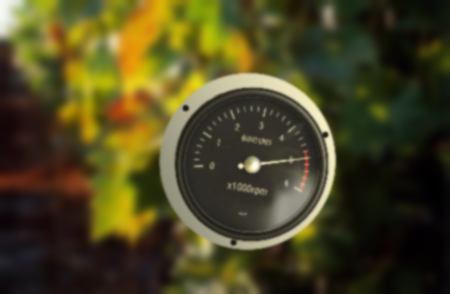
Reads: 5000rpm
